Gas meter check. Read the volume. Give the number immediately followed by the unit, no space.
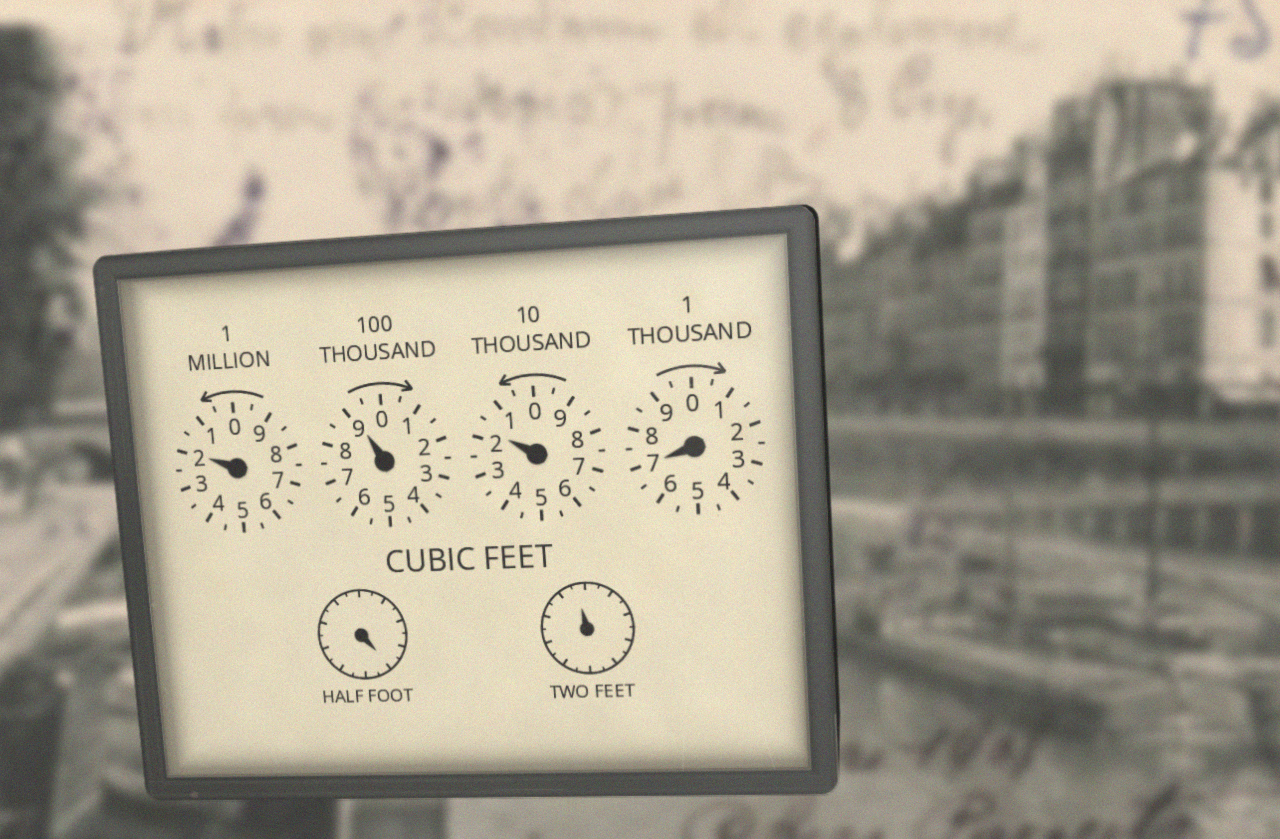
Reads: 191700ft³
